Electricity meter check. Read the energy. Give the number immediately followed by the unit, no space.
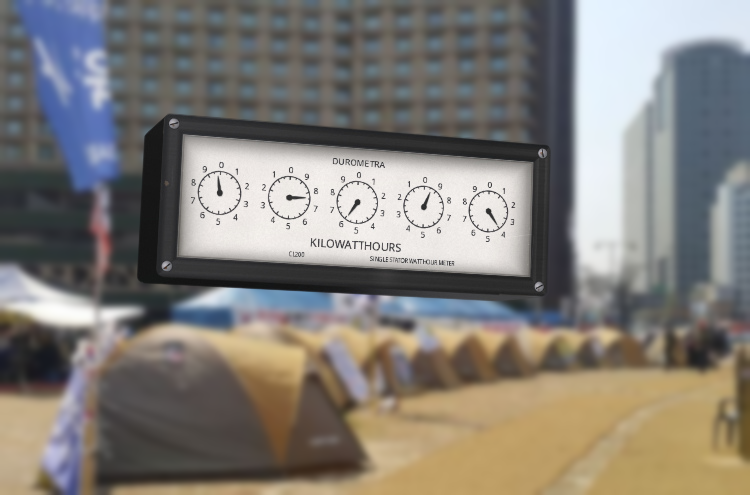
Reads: 97594kWh
